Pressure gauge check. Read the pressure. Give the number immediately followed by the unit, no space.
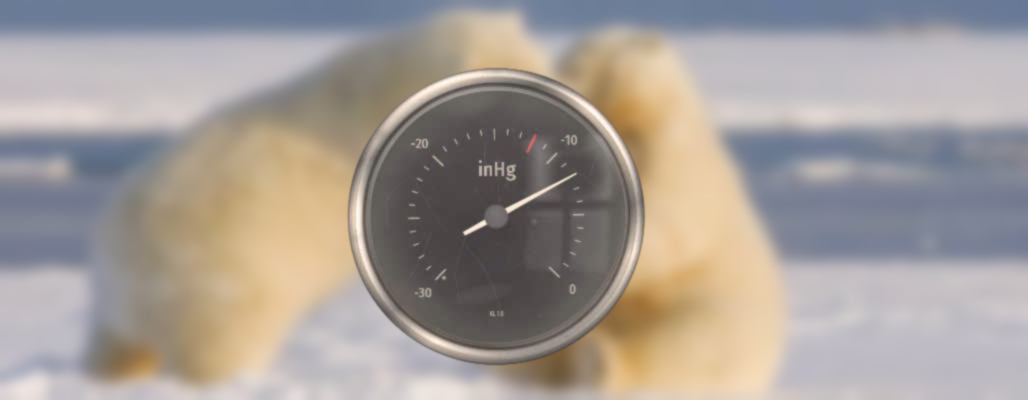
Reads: -8inHg
